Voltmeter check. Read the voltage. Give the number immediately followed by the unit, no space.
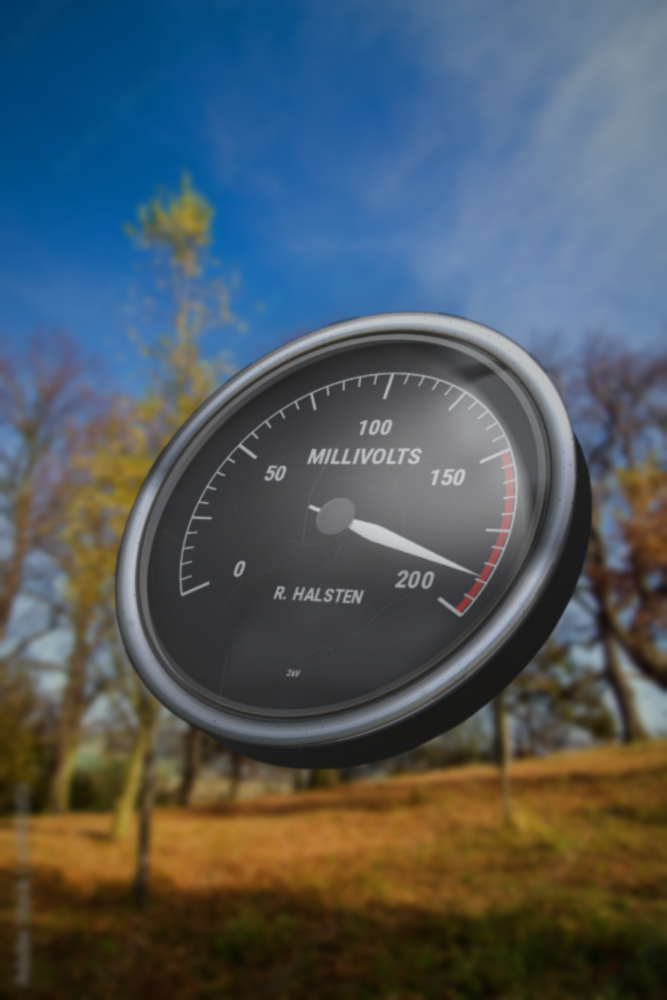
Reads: 190mV
